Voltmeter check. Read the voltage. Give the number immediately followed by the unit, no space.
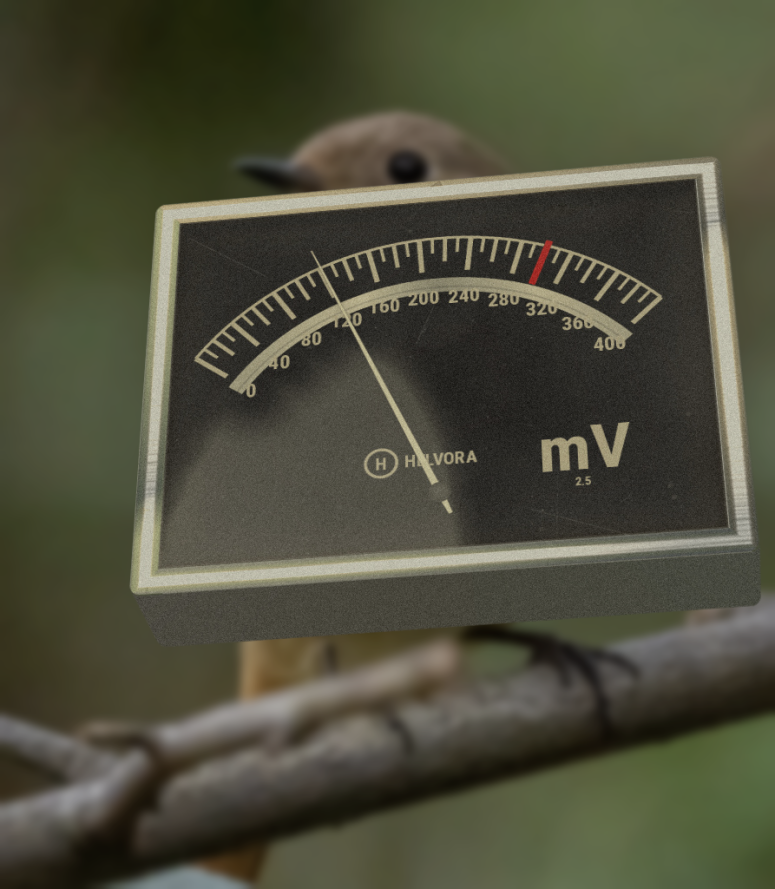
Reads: 120mV
